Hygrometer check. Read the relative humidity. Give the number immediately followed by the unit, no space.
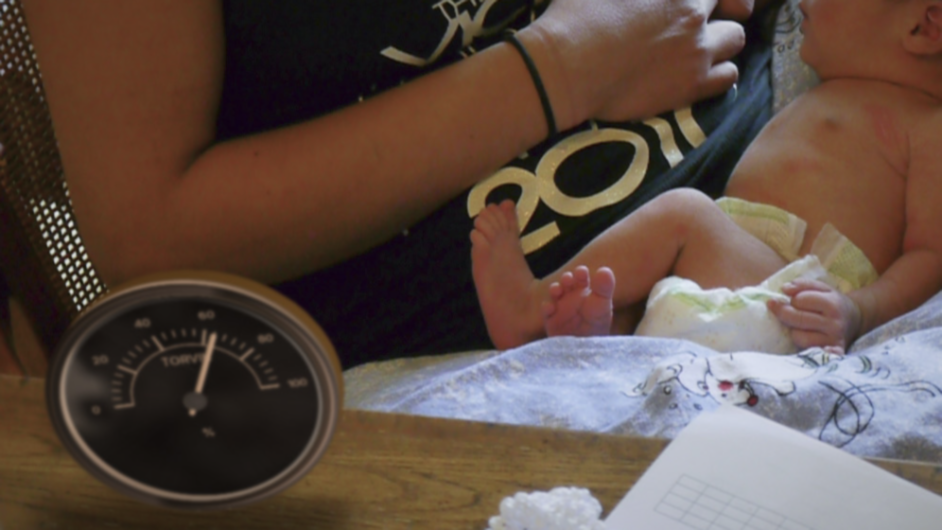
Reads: 64%
